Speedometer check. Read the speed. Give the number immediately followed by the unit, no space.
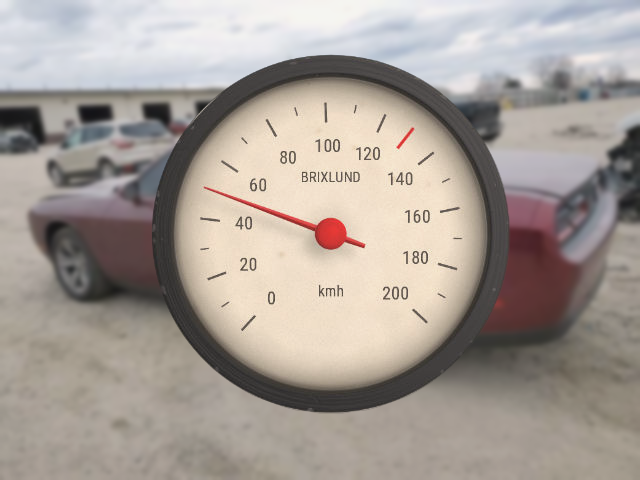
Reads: 50km/h
